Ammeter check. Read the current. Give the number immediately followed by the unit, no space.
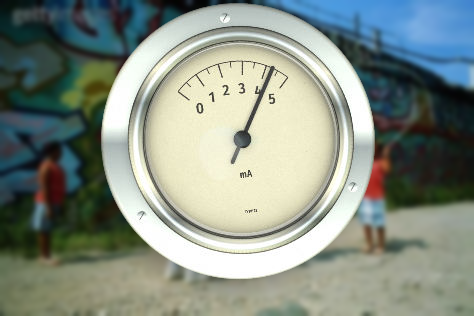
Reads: 4.25mA
